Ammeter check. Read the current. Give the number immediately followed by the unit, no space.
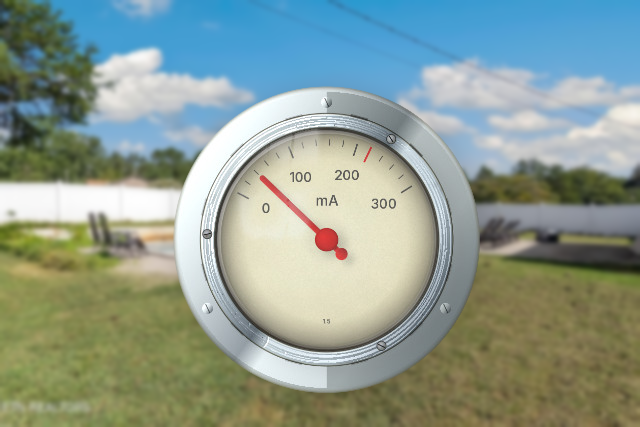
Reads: 40mA
